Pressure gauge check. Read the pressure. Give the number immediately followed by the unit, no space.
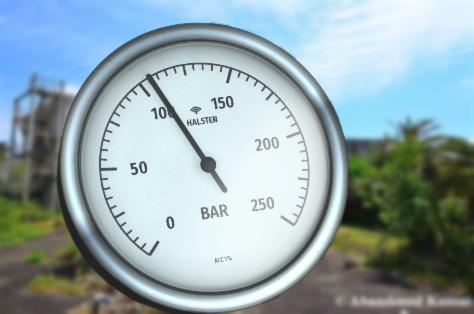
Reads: 105bar
